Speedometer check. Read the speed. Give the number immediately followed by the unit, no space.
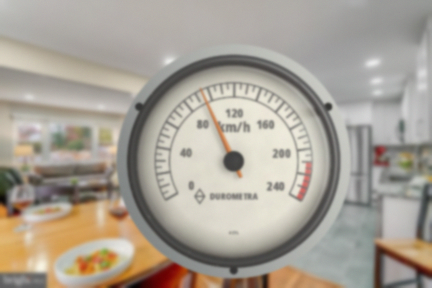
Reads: 95km/h
